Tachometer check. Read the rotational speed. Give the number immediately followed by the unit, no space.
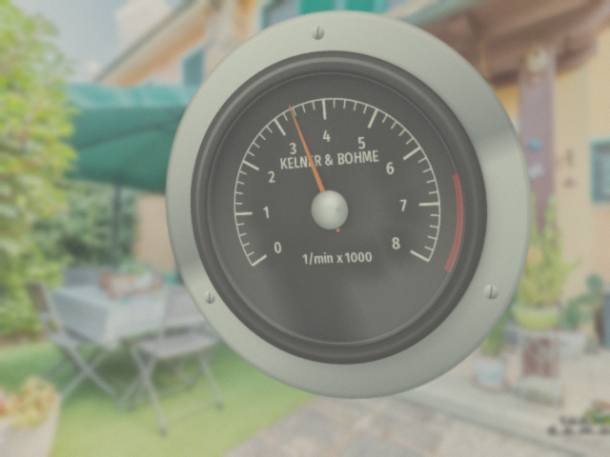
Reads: 3400rpm
